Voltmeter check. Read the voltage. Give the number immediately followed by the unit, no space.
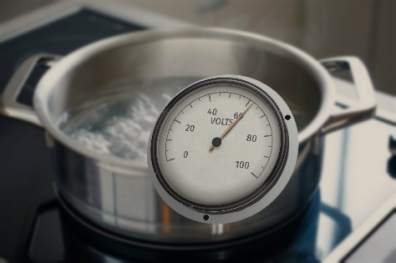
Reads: 62.5V
